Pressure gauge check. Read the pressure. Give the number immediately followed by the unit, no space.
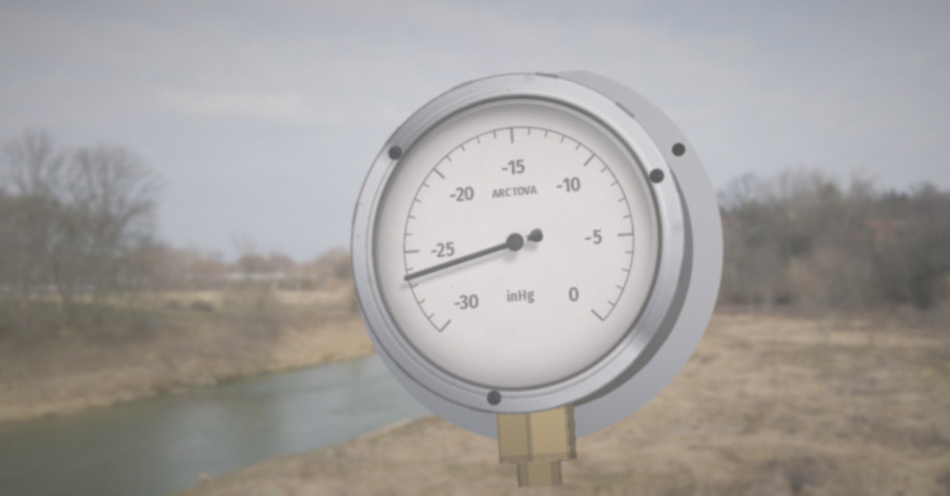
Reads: -26.5inHg
